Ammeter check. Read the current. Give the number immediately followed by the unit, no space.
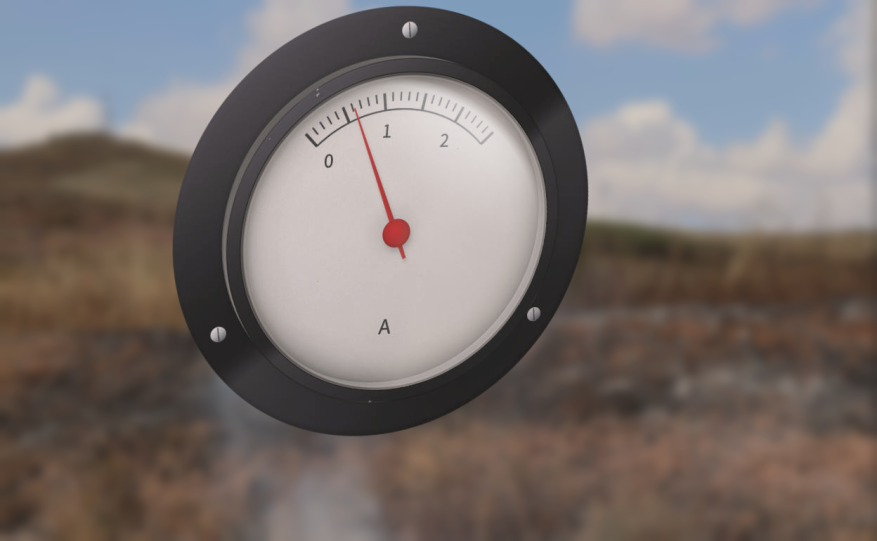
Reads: 0.6A
